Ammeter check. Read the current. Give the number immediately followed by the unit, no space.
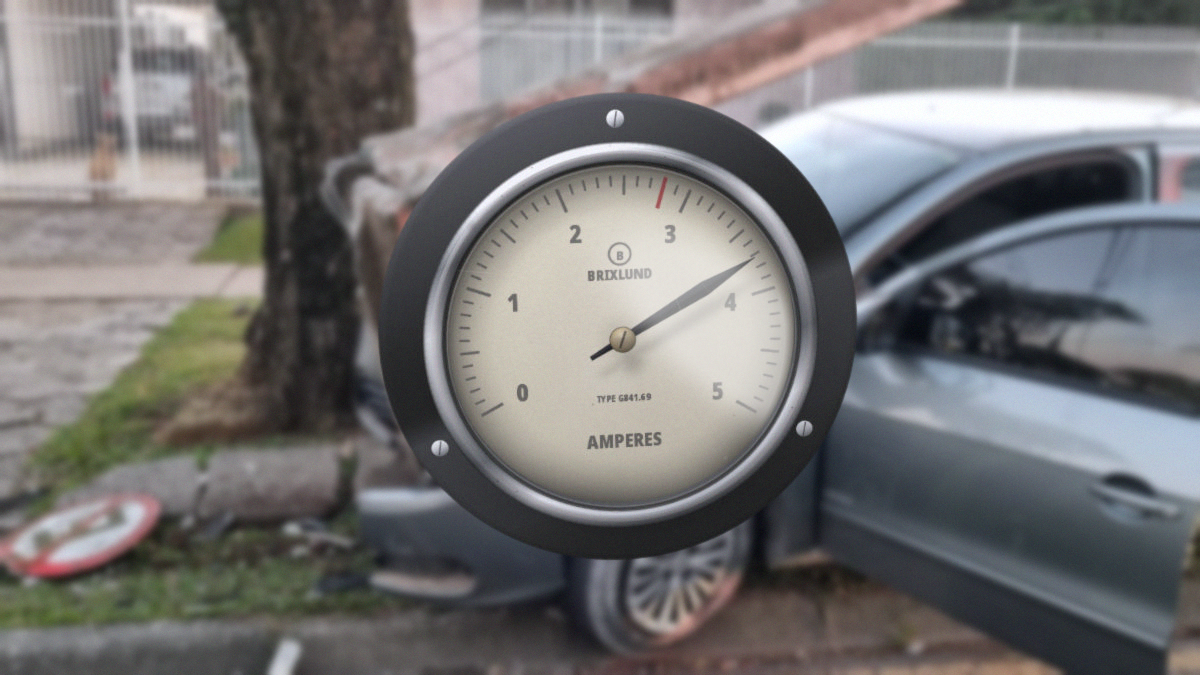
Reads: 3.7A
